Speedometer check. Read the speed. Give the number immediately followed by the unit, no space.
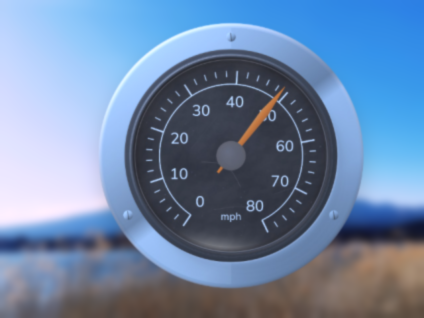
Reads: 49mph
